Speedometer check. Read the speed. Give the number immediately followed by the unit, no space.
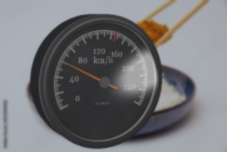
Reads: 60km/h
